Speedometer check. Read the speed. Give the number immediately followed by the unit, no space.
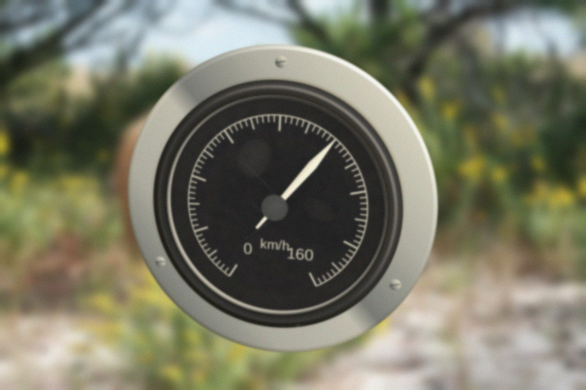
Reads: 100km/h
